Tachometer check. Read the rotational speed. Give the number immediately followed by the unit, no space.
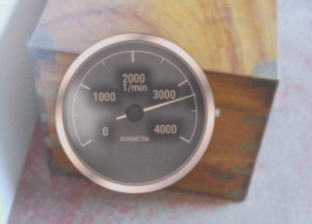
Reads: 3250rpm
